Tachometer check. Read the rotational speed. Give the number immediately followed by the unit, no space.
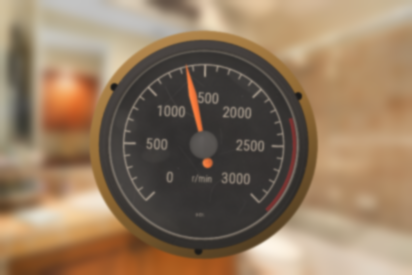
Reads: 1350rpm
